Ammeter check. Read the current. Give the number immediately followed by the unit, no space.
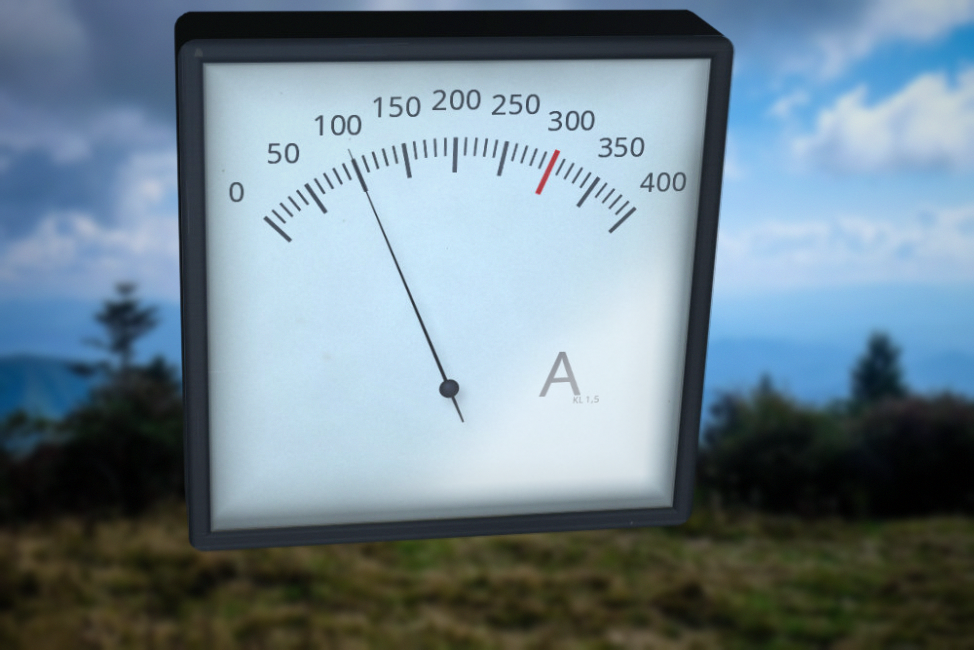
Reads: 100A
